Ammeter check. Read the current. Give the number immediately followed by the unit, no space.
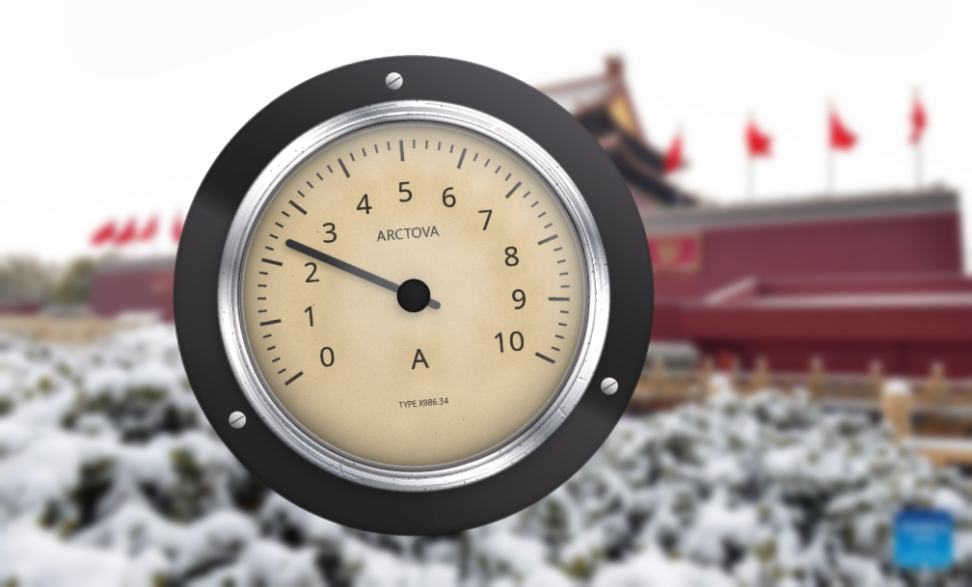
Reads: 2.4A
